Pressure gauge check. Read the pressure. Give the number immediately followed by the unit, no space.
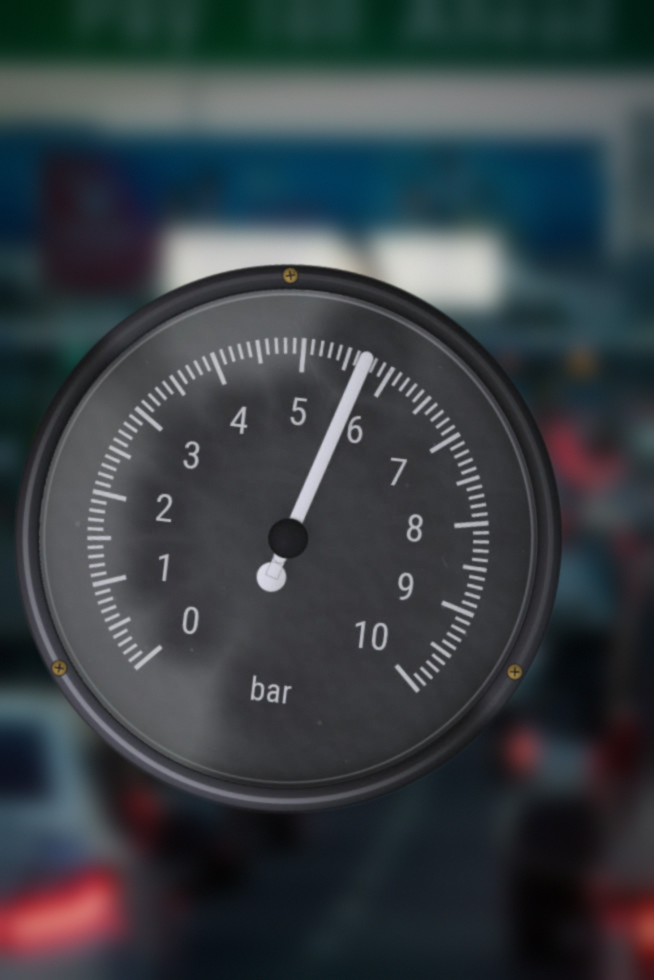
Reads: 5.7bar
